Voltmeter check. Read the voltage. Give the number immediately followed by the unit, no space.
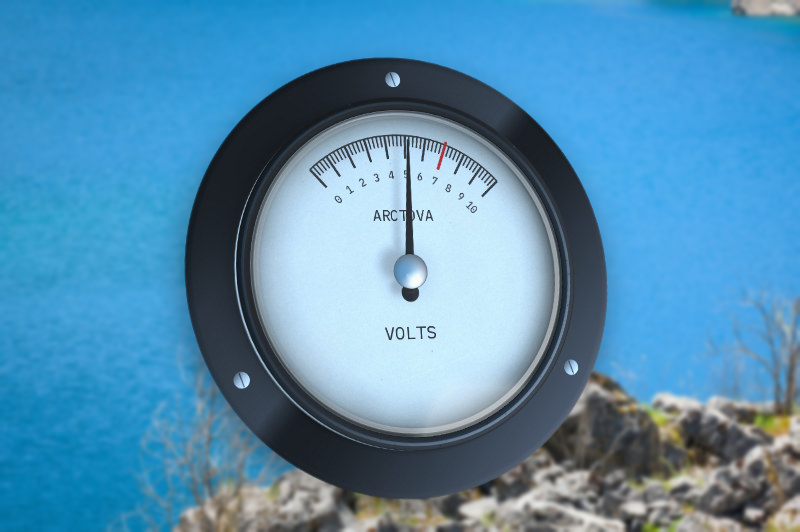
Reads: 5V
